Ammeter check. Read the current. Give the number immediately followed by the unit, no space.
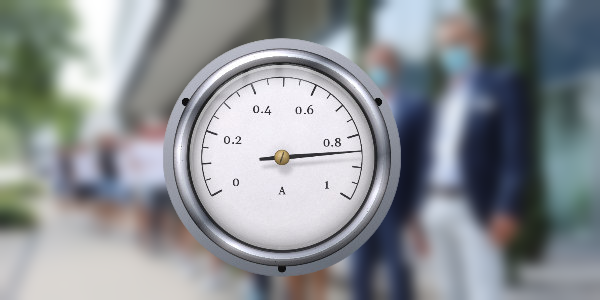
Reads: 0.85A
